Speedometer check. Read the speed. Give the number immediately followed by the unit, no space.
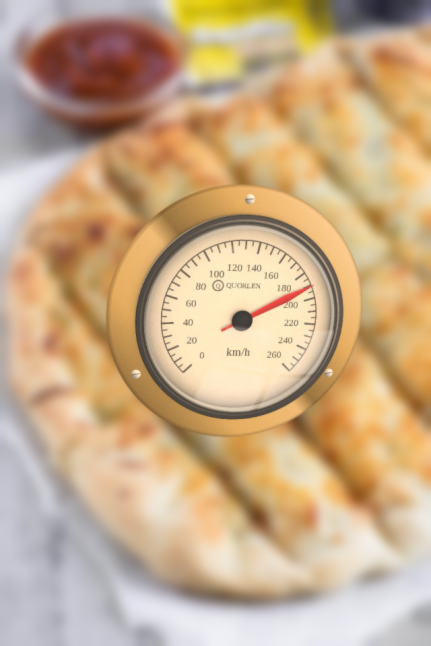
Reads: 190km/h
